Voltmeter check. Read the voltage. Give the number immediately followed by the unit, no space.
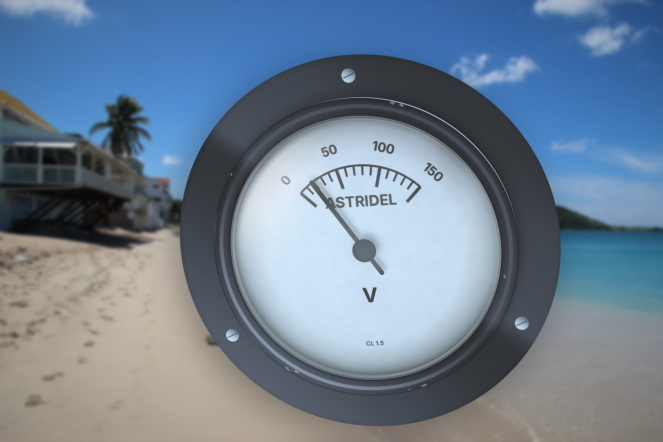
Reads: 20V
